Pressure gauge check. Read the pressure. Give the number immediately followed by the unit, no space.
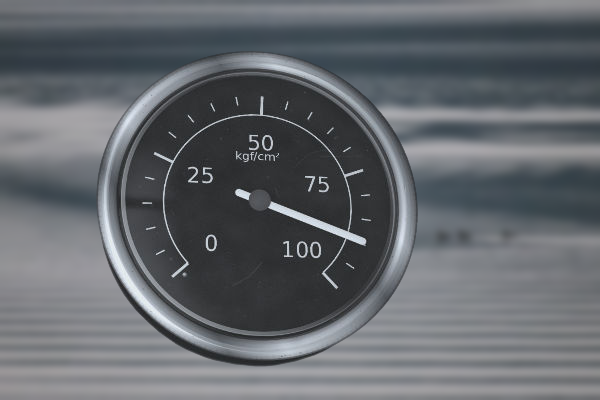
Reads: 90kg/cm²
